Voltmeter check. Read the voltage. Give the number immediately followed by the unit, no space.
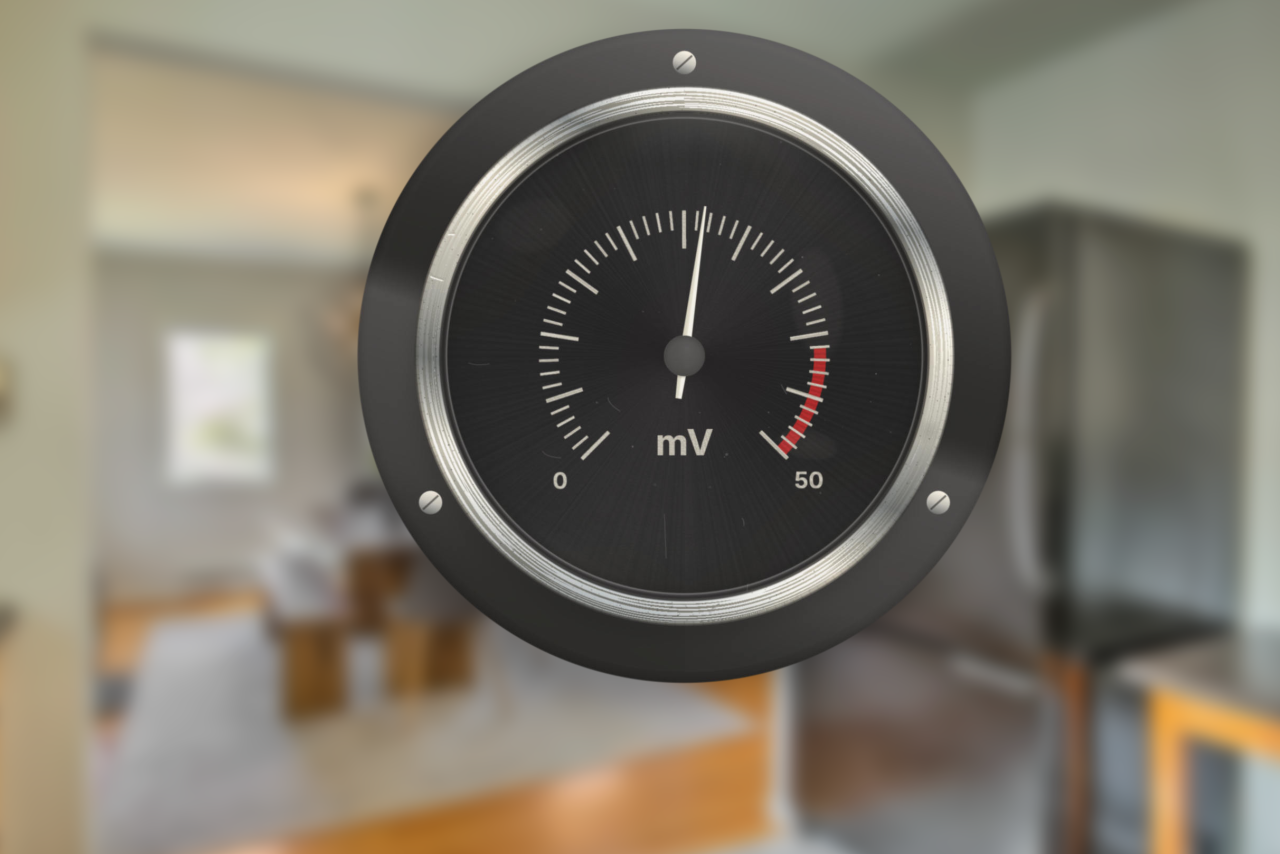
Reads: 26.5mV
